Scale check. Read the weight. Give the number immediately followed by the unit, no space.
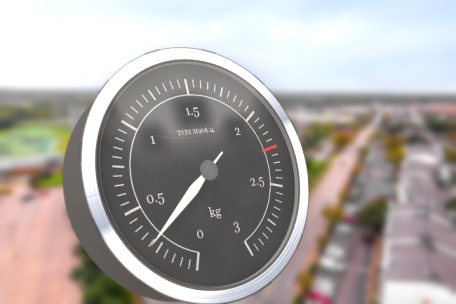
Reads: 0.3kg
